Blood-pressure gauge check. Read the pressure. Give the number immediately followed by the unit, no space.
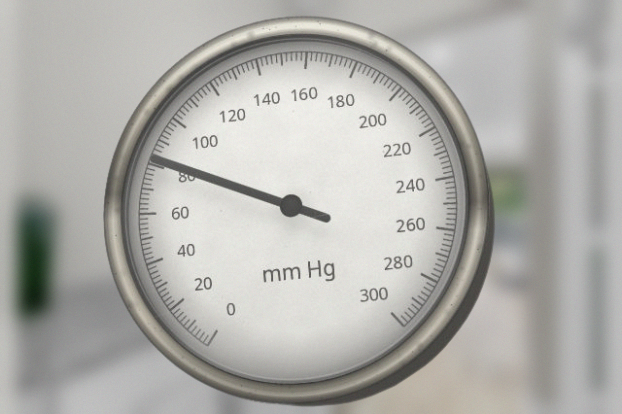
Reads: 82mmHg
